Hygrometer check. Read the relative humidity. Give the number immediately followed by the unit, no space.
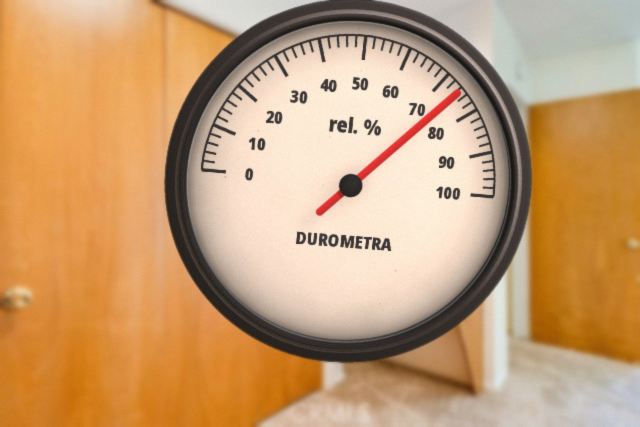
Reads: 74%
